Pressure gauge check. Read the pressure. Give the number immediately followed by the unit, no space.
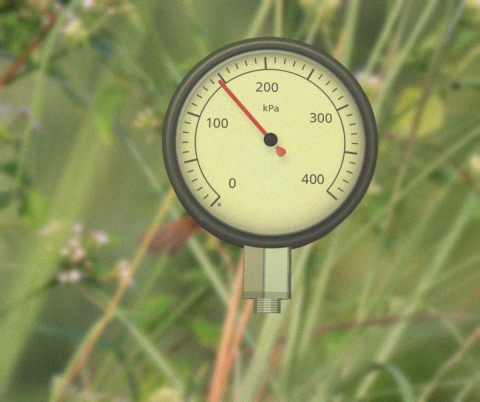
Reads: 145kPa
